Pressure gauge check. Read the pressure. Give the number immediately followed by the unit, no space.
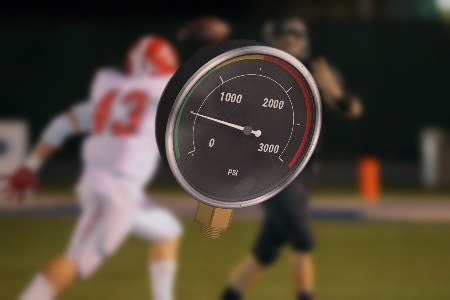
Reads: 500psi
